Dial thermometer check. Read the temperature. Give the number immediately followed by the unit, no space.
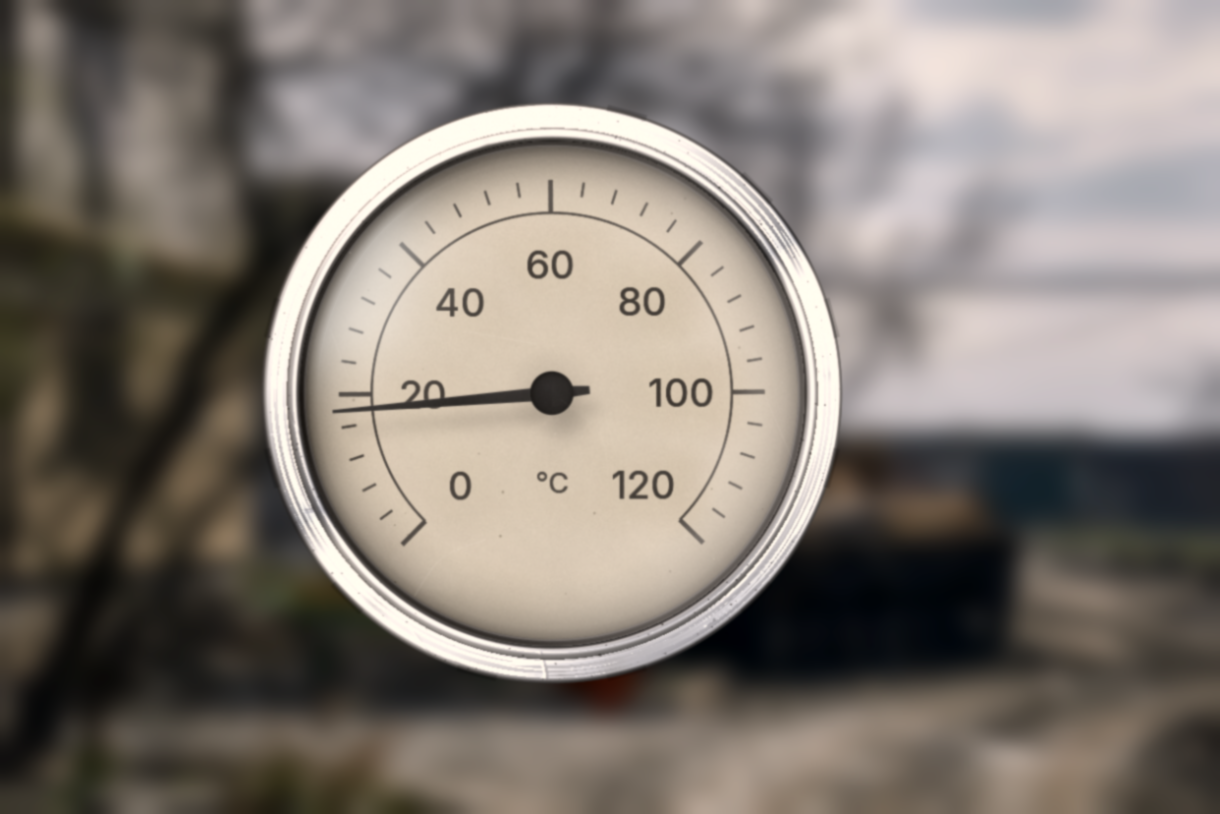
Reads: 18°C
